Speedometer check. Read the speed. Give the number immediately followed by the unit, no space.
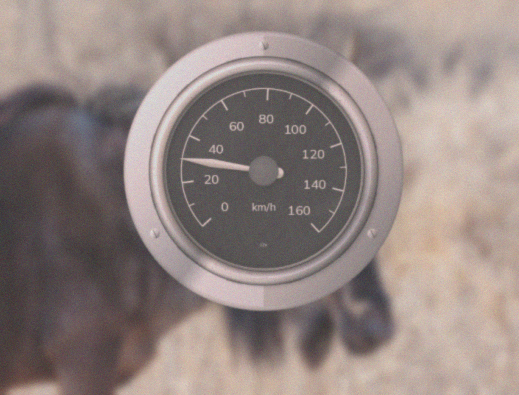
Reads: 30km/h
